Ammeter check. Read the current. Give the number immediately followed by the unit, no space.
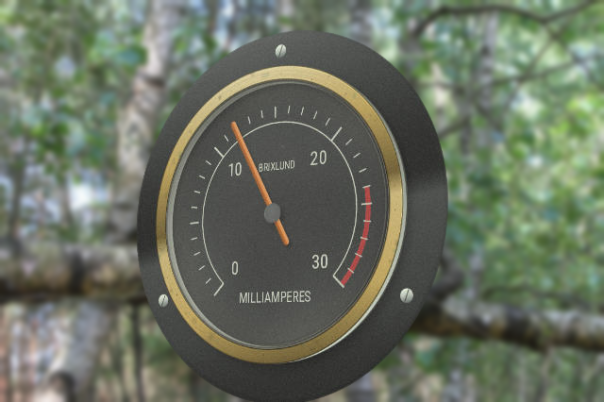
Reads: 12mA
